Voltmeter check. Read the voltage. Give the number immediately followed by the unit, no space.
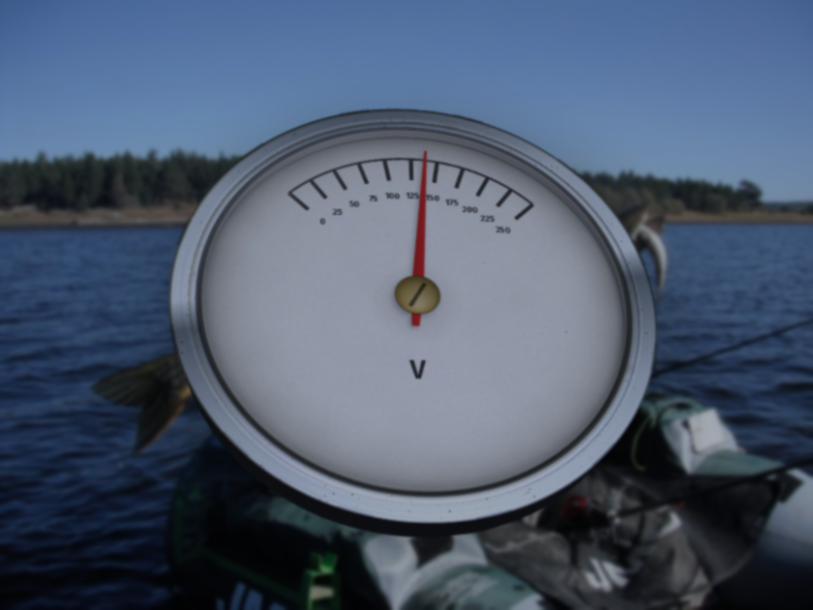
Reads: 137.5V
